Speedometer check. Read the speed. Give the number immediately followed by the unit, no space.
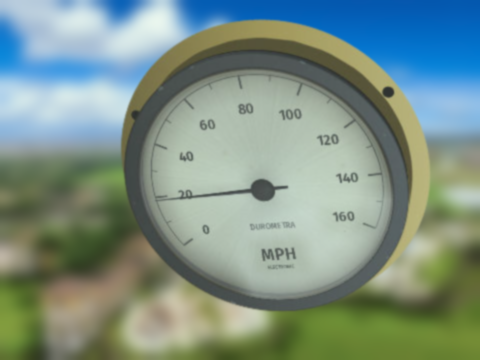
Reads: 20mph
